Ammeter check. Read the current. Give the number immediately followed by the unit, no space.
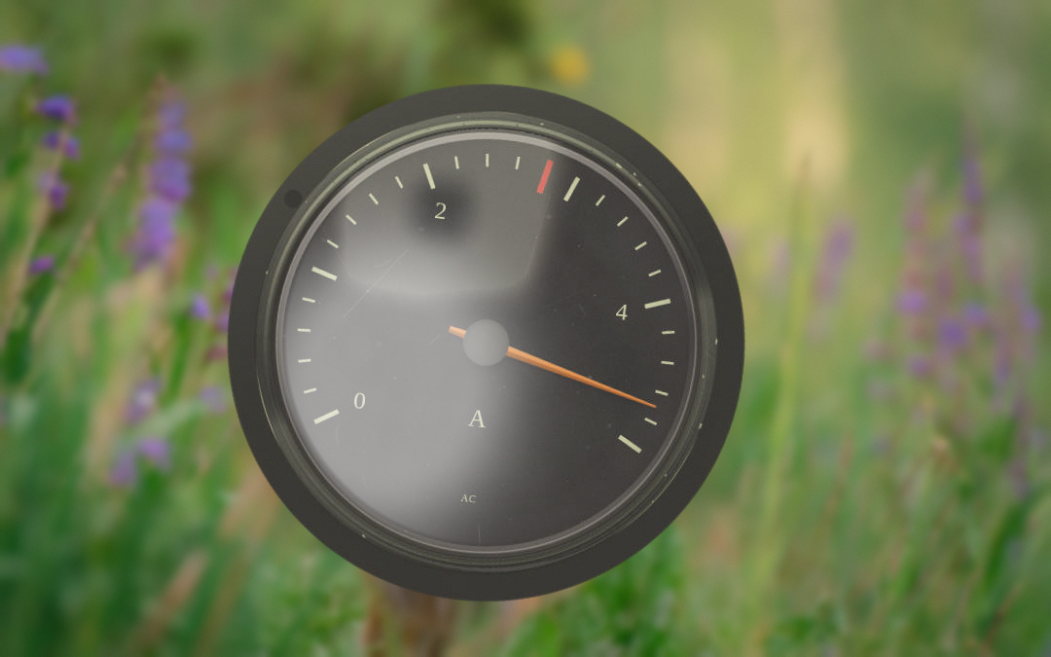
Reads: 4.7A
